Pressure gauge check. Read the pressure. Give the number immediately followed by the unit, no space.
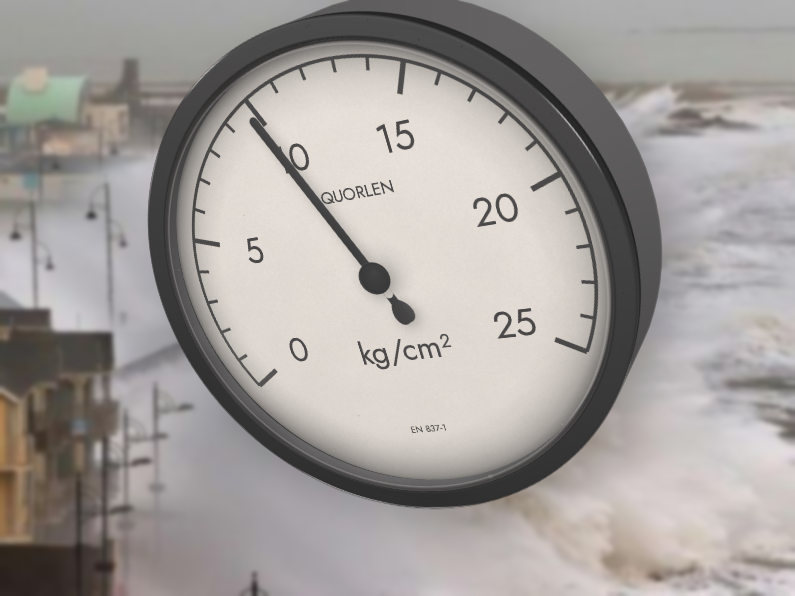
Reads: 10kg/cm²
